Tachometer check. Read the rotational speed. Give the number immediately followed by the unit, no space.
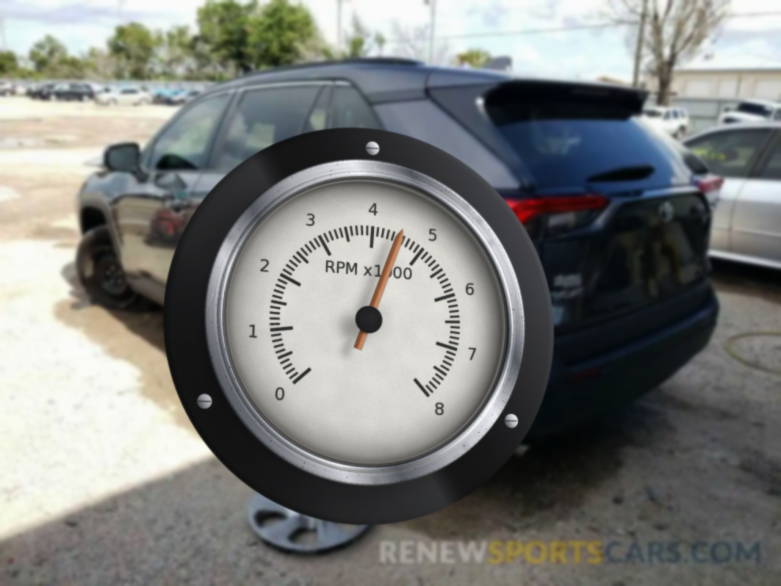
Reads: 4500rpm
